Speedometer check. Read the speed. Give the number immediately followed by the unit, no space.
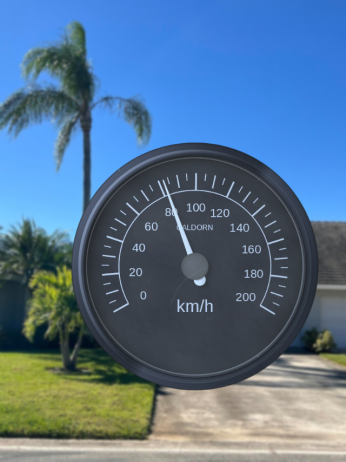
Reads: 82.5km/h
